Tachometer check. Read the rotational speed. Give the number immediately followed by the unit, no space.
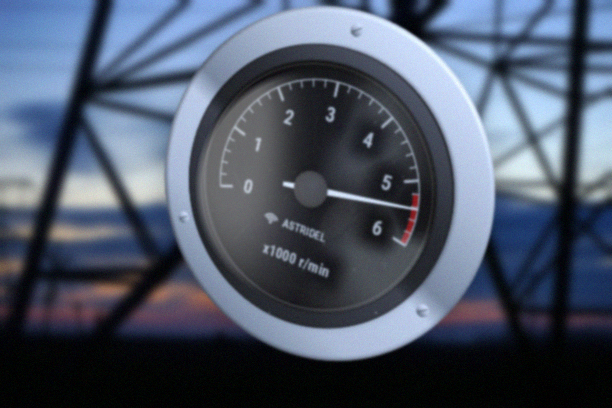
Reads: 5400rpm
